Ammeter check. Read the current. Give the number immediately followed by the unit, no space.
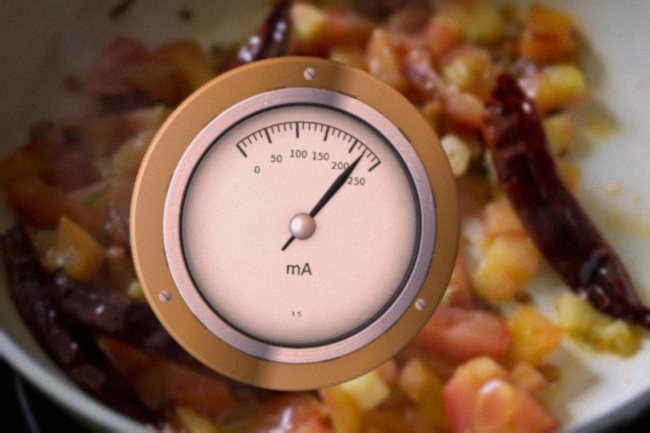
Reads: 220mA
